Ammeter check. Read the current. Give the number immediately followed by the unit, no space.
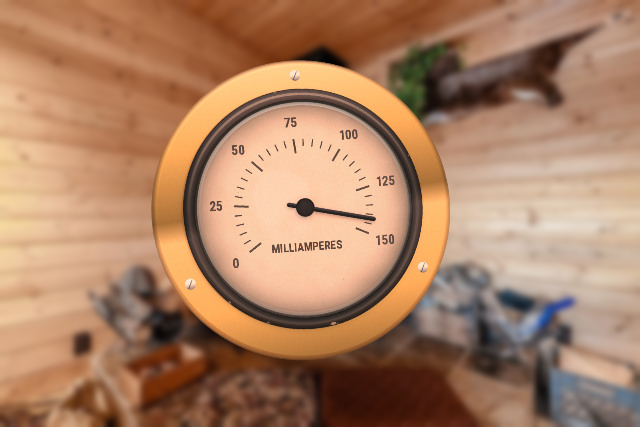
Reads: 142.5mA
